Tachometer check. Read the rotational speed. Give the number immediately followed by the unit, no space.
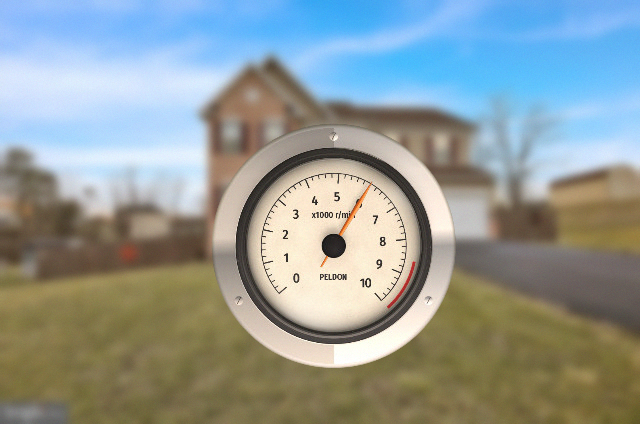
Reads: 6000rpm
